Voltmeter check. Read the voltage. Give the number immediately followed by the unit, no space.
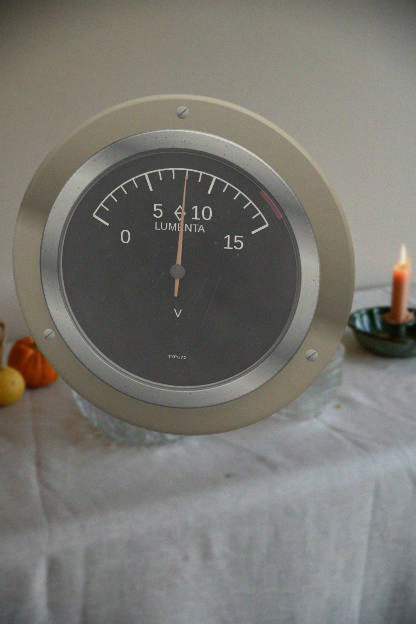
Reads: 8V
